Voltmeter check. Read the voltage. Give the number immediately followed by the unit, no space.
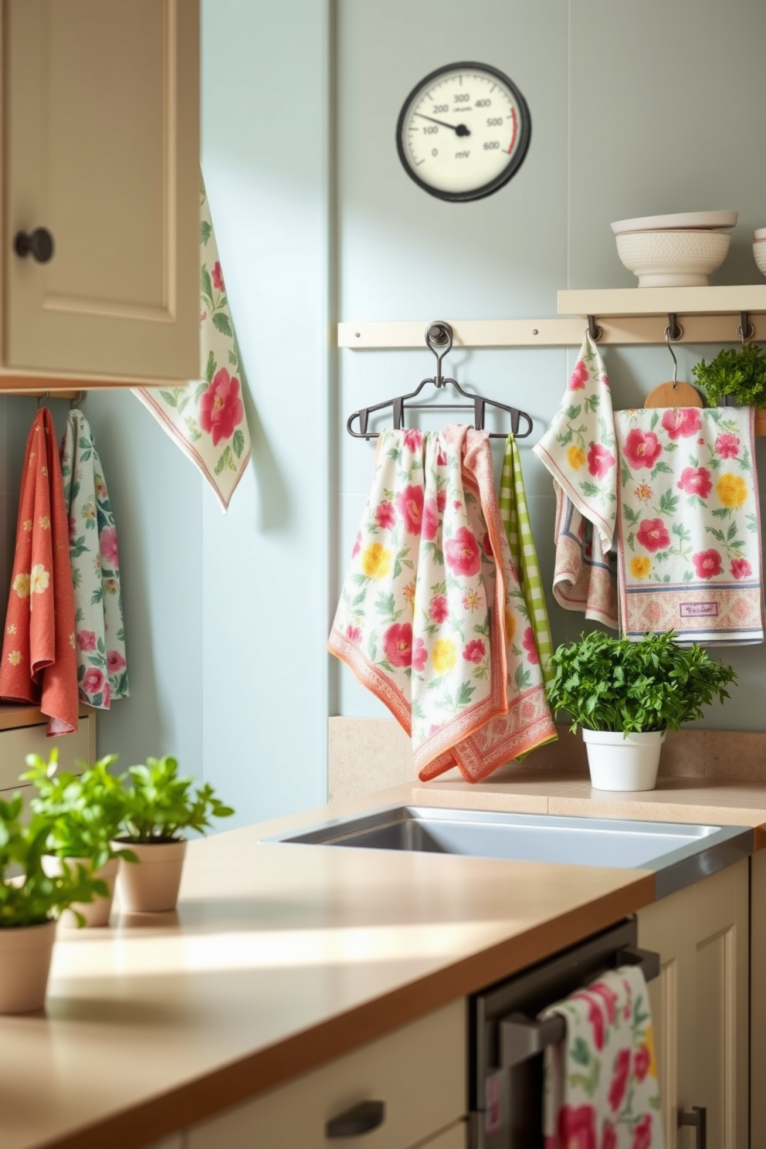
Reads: 140mV
